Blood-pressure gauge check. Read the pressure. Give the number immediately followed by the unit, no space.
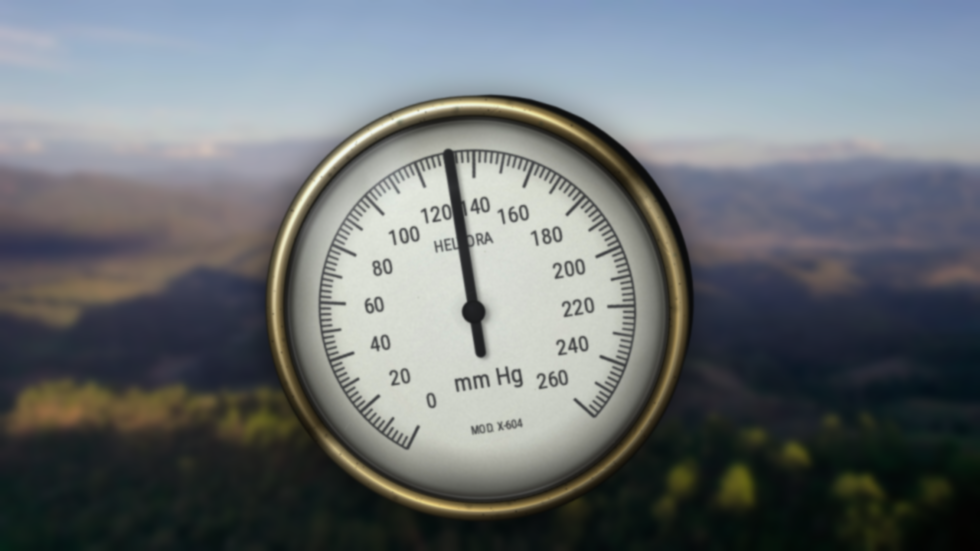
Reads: 132mmHg
